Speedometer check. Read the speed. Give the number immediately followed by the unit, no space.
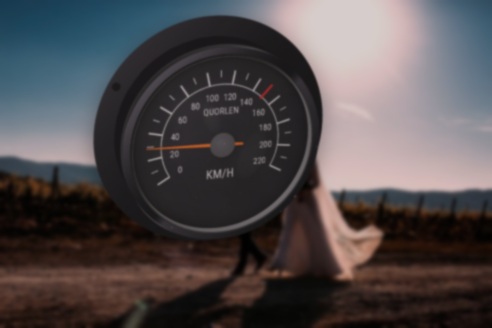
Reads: 30km/h
